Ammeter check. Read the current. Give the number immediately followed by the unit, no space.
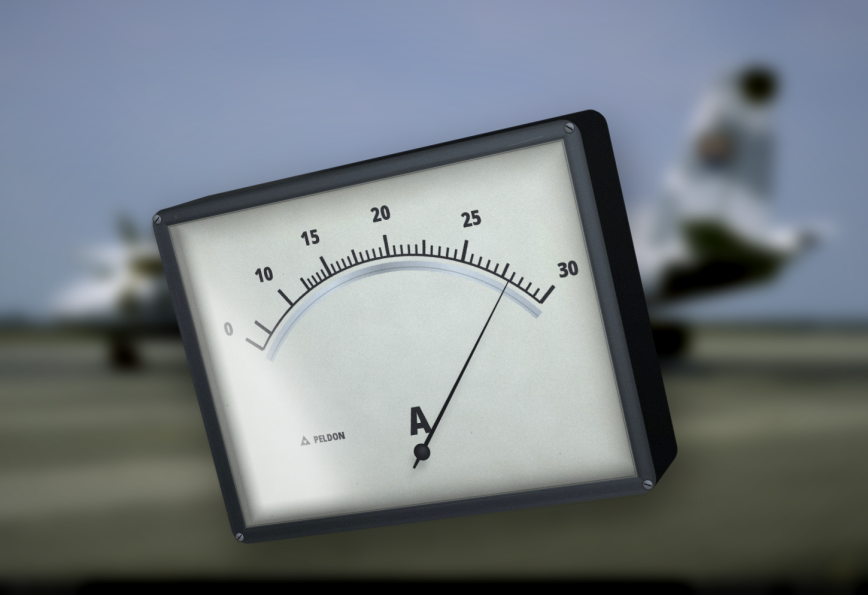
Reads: 28A
